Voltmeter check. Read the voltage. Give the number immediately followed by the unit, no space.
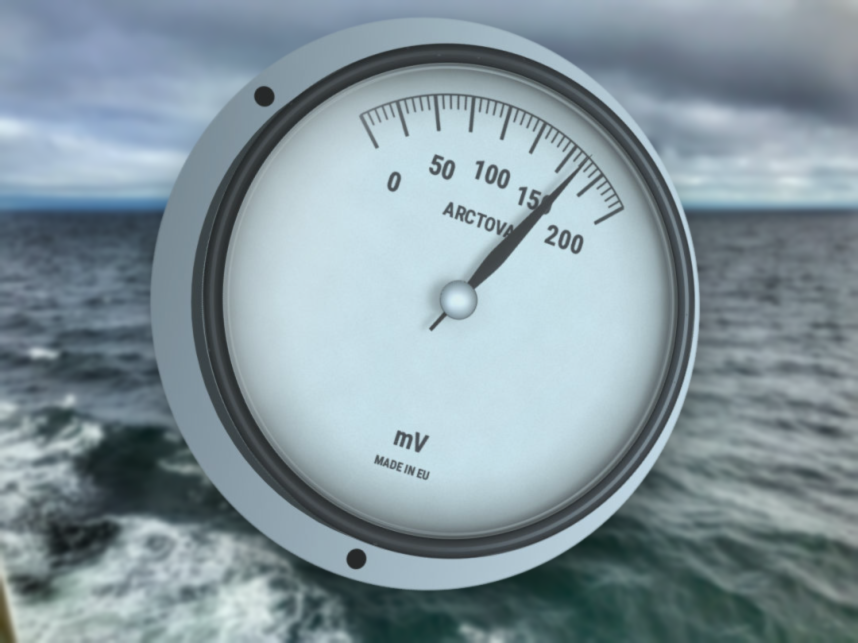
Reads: 160mV
